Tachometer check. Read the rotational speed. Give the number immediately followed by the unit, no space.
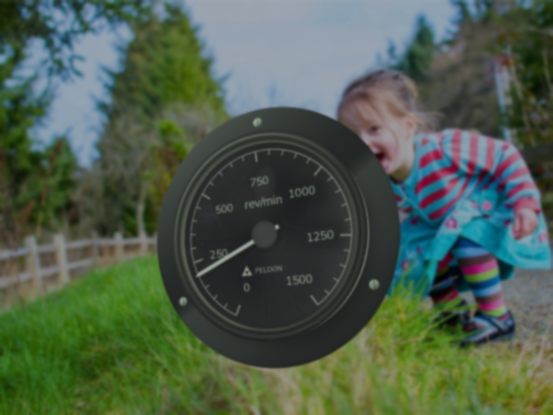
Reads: 200rpm
